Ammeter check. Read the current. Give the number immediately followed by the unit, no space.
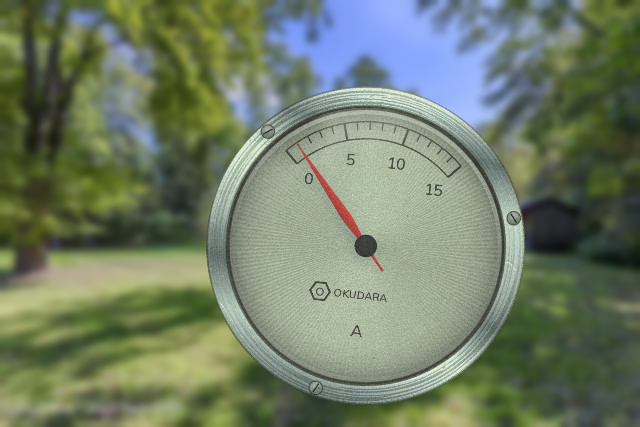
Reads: 1A
